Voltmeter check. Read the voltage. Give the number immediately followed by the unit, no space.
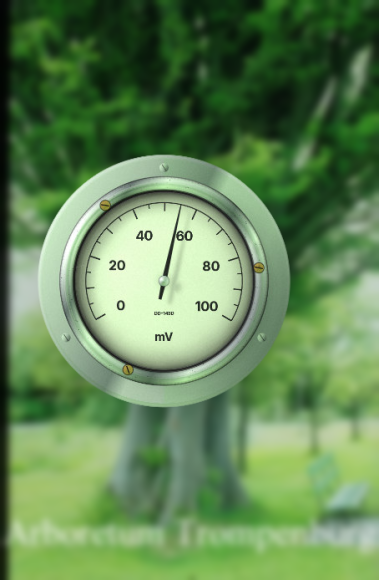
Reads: 55mV
